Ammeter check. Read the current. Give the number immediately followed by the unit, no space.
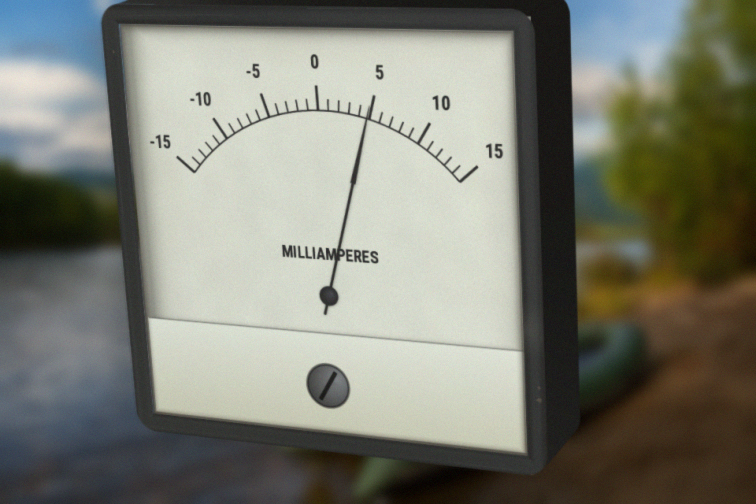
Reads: 5mA
